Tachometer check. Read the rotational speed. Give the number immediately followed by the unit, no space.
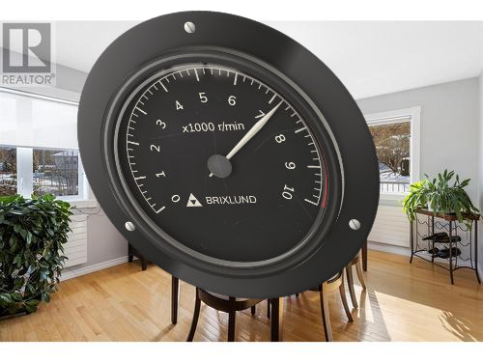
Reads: 7200rpm
